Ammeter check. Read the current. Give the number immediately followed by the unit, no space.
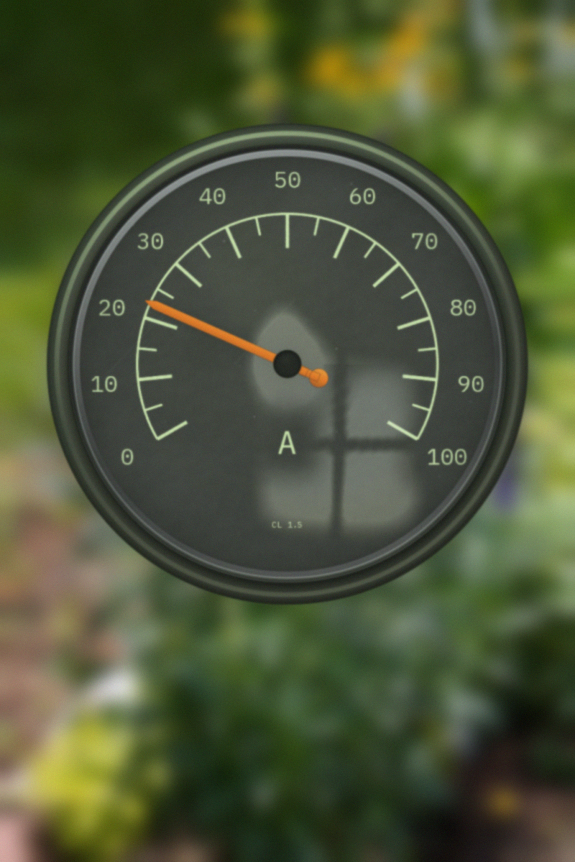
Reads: 22.5A
